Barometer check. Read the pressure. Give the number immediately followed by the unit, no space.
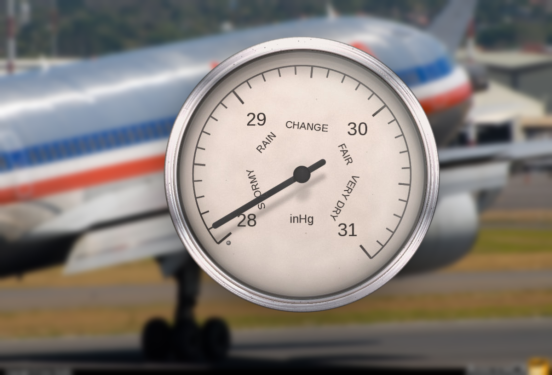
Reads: 28.1inHg
